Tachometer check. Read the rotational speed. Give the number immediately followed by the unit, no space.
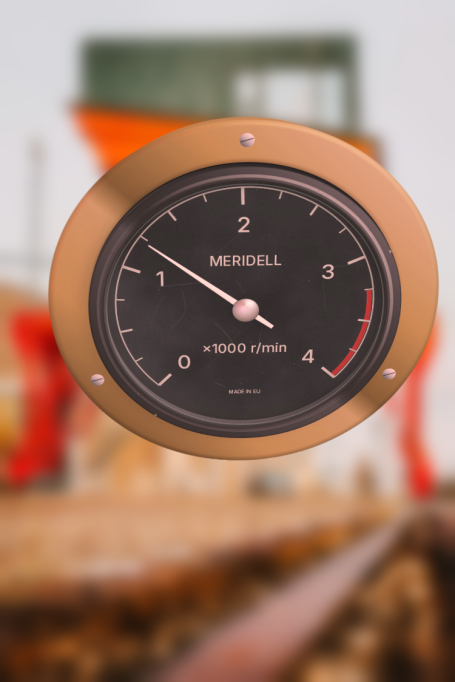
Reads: 1250rpm
